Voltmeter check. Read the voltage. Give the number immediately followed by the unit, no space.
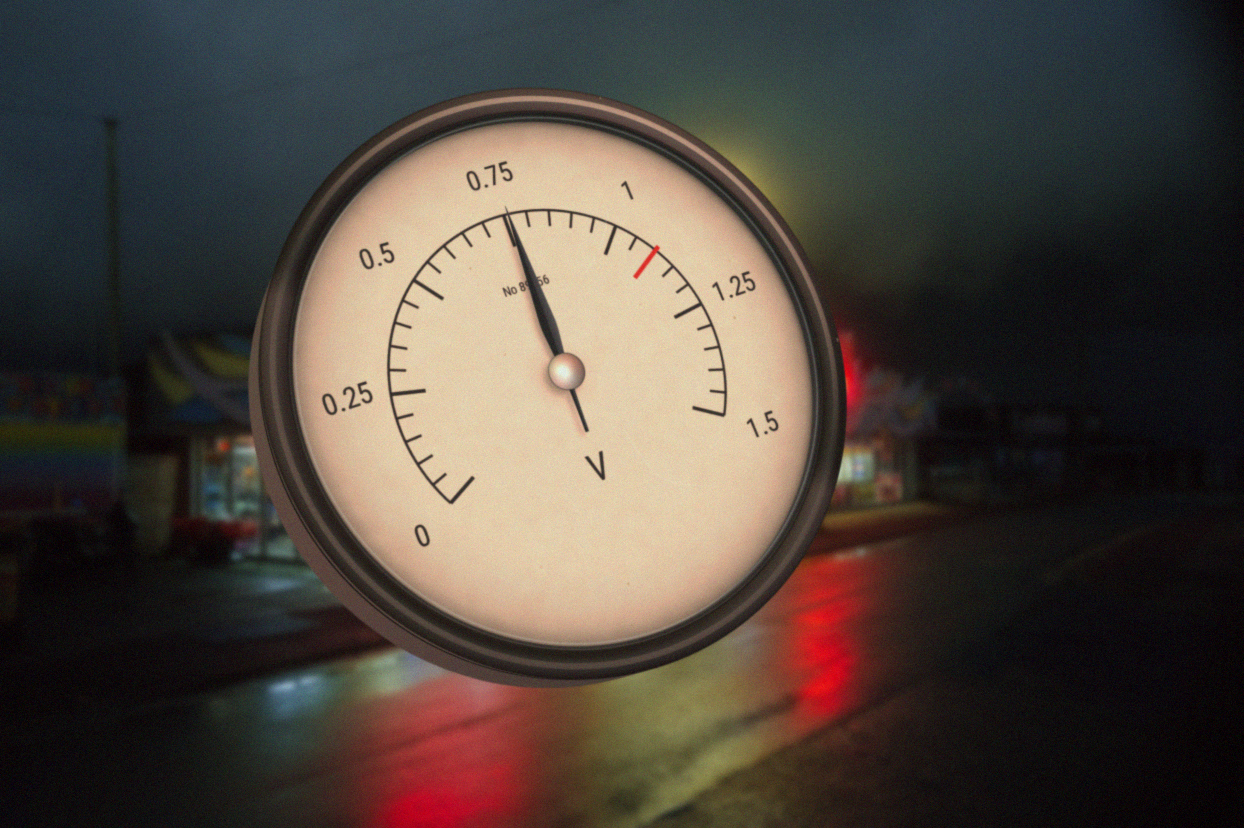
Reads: 0.75V
